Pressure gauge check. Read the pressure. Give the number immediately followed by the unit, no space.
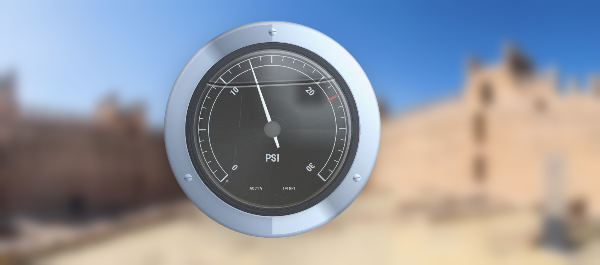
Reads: 13psi
